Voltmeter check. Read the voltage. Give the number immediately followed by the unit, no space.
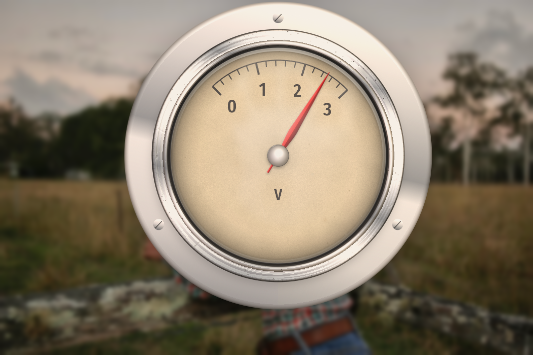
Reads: 2.5V
